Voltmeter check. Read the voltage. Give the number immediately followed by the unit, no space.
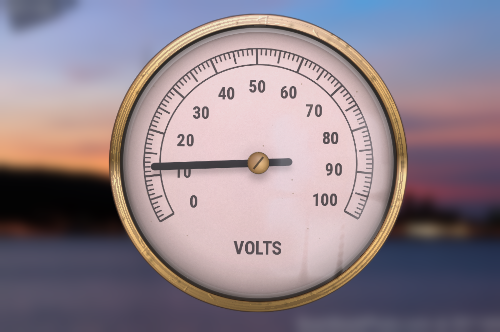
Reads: 12V
